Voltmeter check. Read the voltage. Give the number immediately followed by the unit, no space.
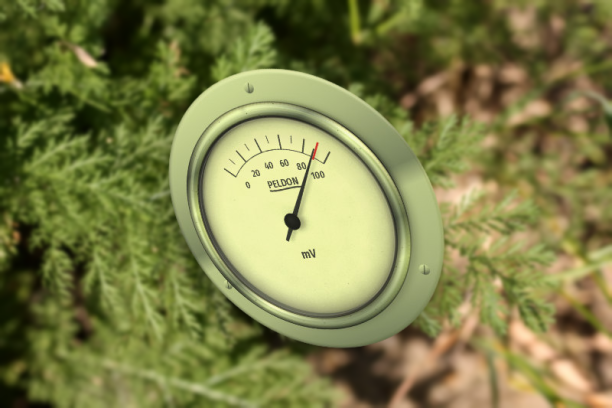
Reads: 90mV
